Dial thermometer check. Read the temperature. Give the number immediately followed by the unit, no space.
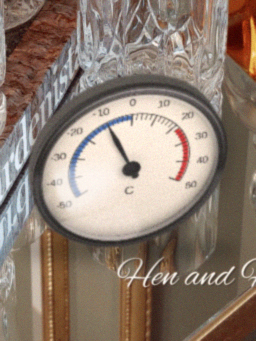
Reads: -10°C
